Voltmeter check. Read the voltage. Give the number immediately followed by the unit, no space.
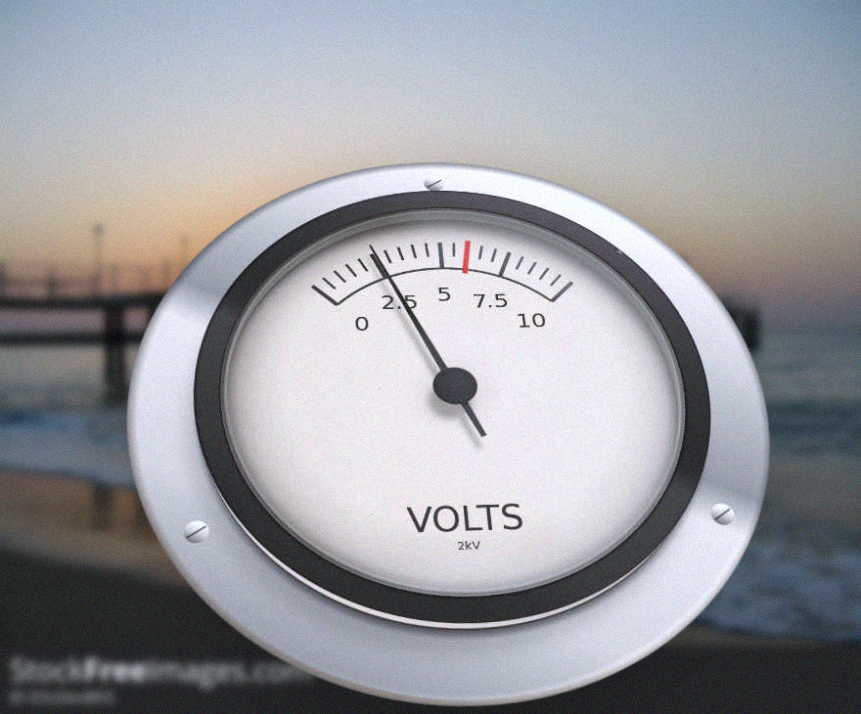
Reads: 2.5V
